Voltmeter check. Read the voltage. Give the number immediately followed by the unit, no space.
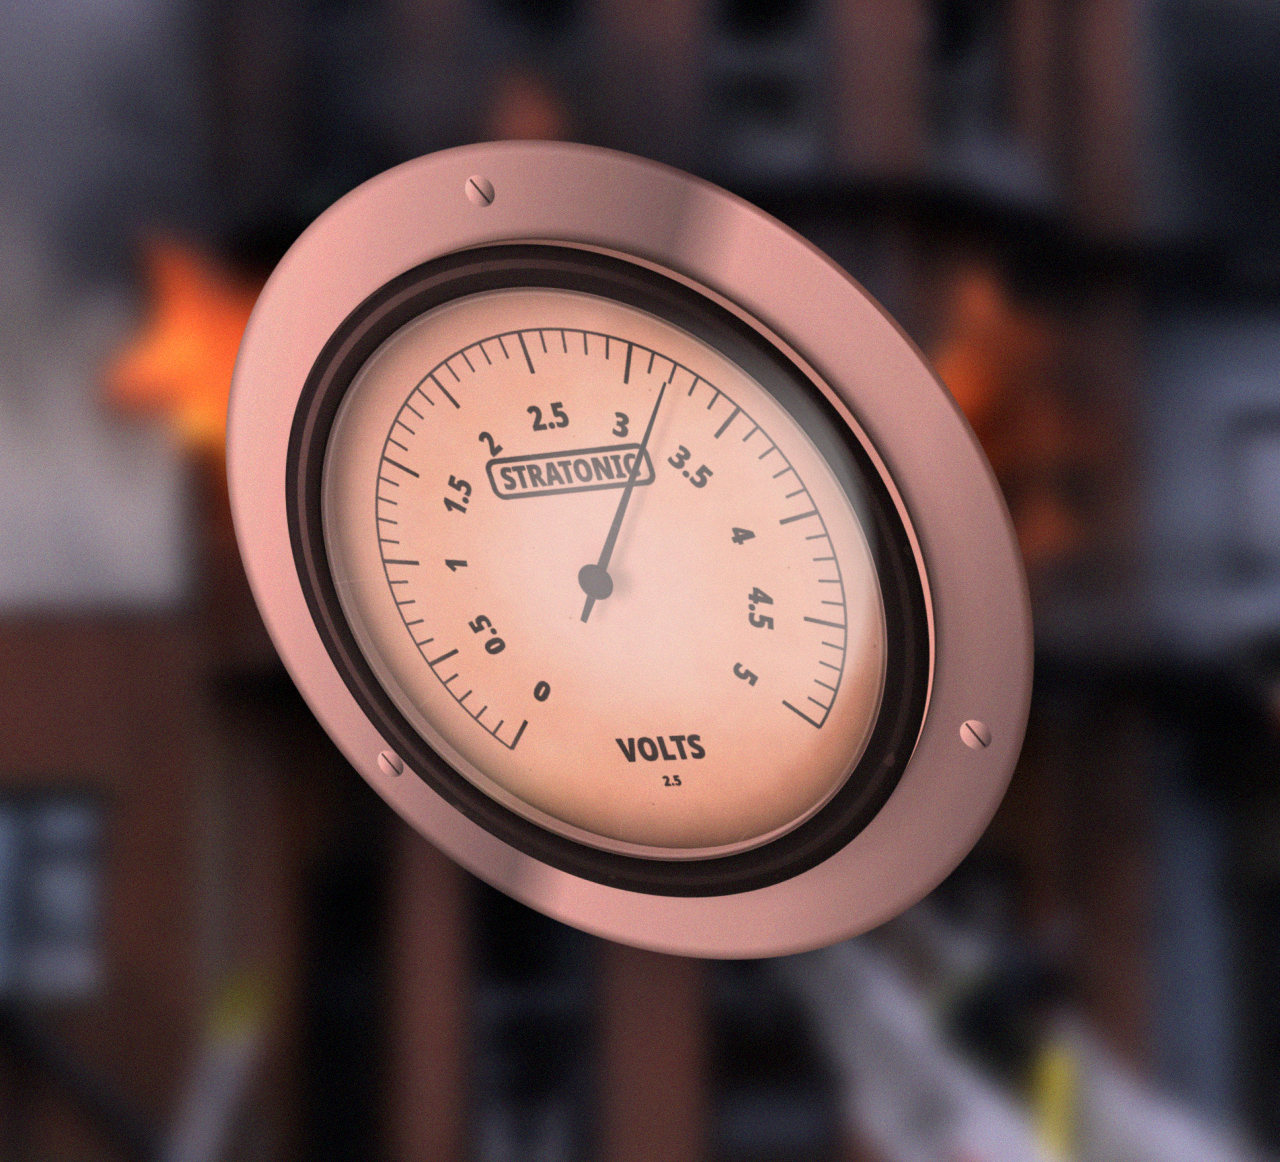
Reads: 3.2V
